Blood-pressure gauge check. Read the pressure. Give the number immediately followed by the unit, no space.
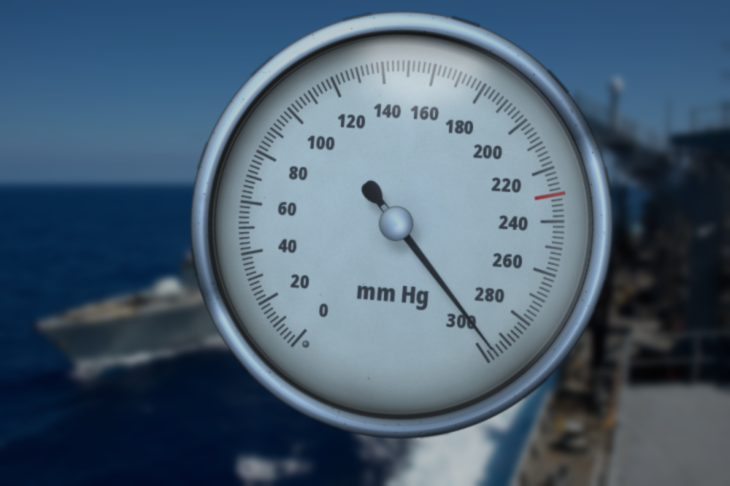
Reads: 296mmHg
